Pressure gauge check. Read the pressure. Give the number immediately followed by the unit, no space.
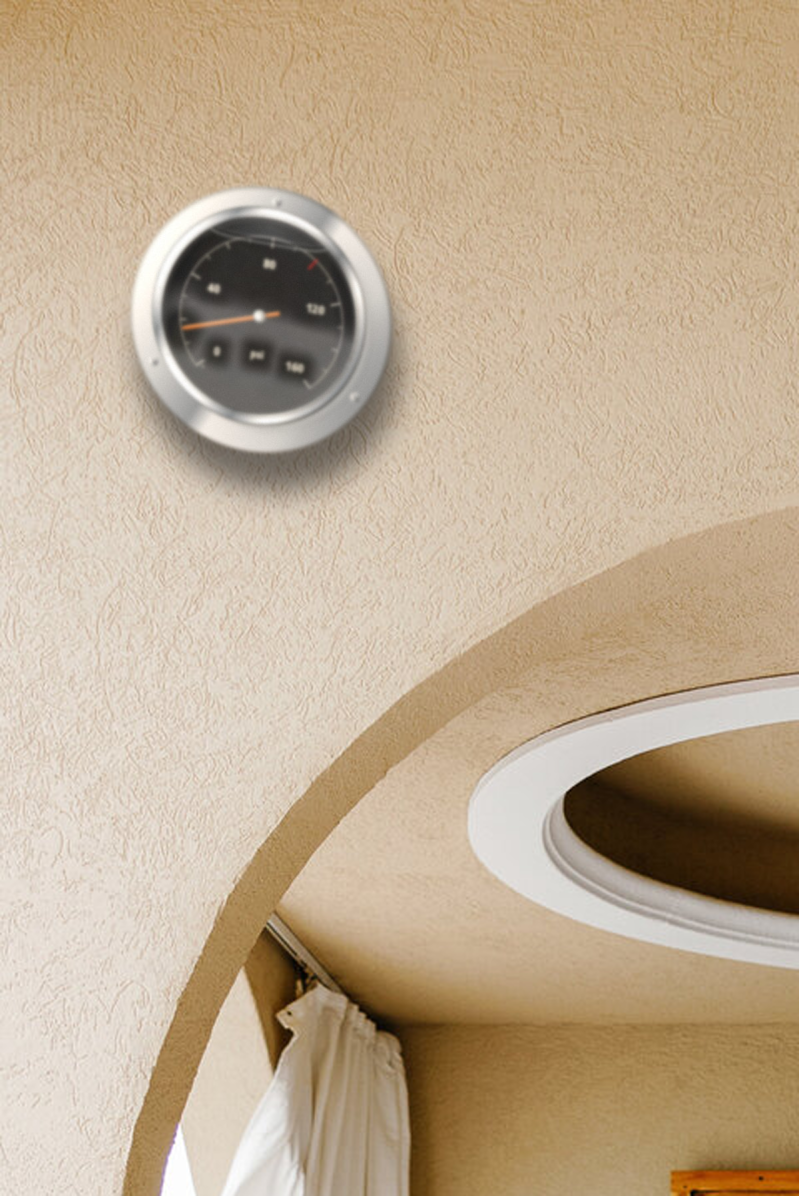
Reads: 15psi
